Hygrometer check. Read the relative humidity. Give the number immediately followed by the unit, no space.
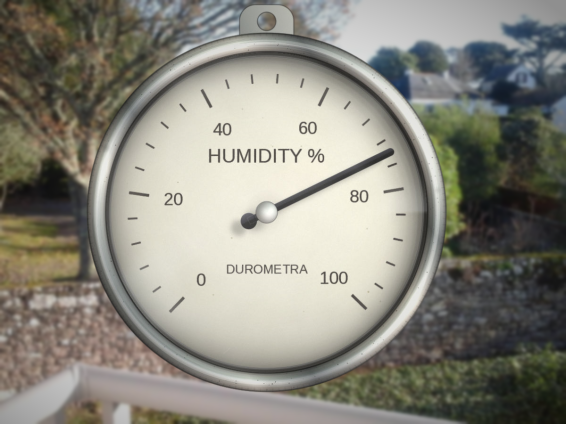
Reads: 74%
